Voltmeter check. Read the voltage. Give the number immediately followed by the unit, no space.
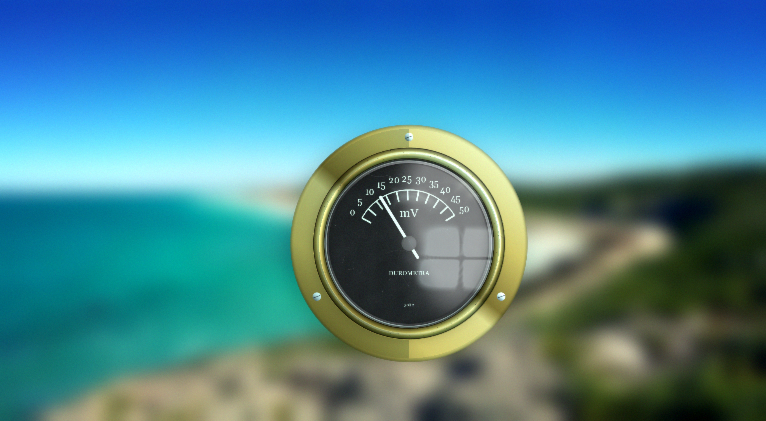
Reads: 12.5mV
